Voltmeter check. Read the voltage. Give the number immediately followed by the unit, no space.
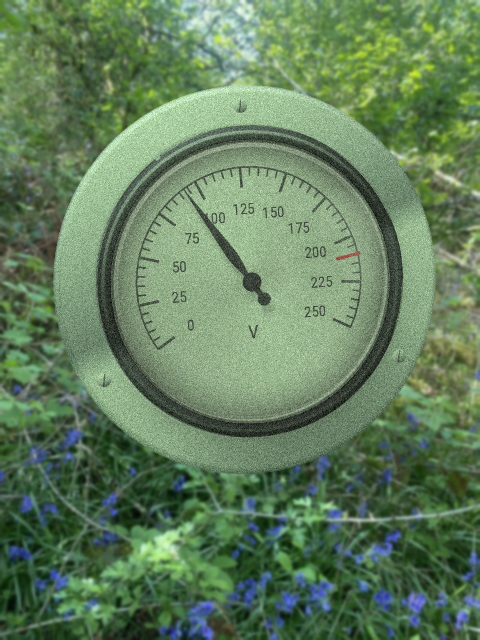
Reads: 92.5V
